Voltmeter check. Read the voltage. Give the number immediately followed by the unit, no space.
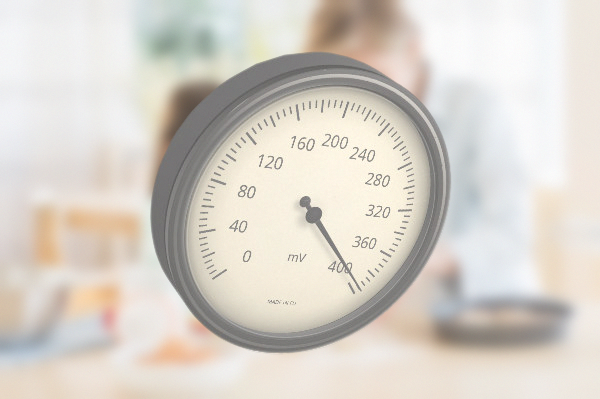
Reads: 395mV
